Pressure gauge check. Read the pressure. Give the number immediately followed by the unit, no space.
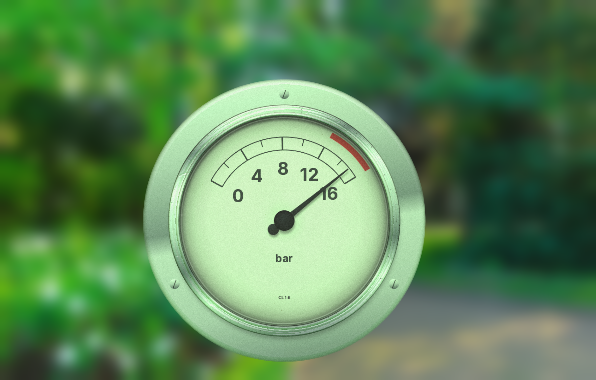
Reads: 15bar
